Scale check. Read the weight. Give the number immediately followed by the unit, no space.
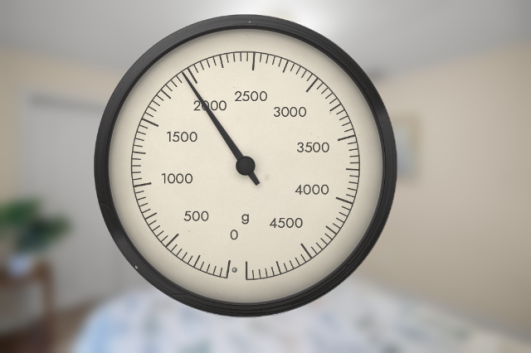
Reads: 1950g
